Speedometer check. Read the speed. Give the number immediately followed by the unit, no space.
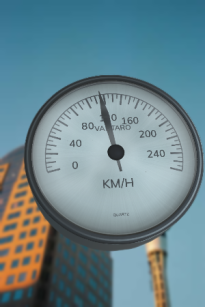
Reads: 115km/h
